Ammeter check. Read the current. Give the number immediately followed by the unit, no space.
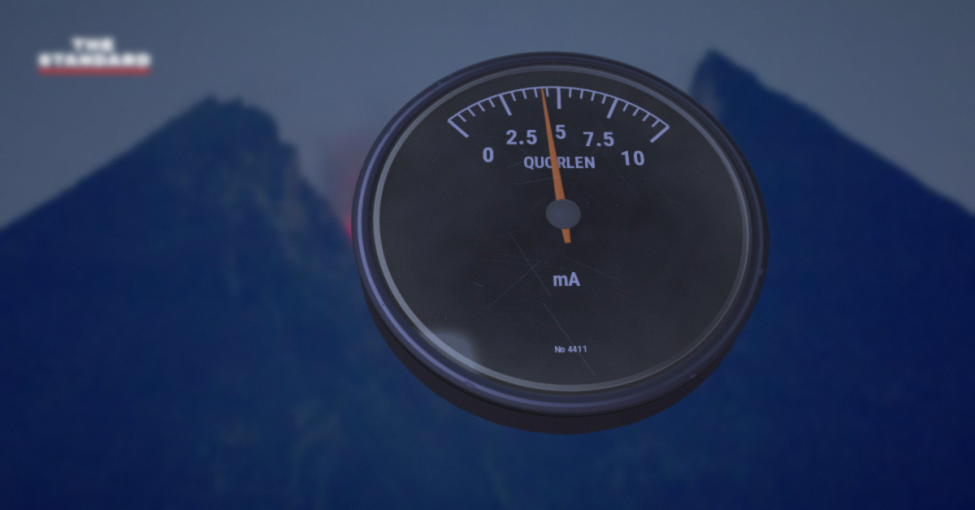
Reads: 4.25mA
